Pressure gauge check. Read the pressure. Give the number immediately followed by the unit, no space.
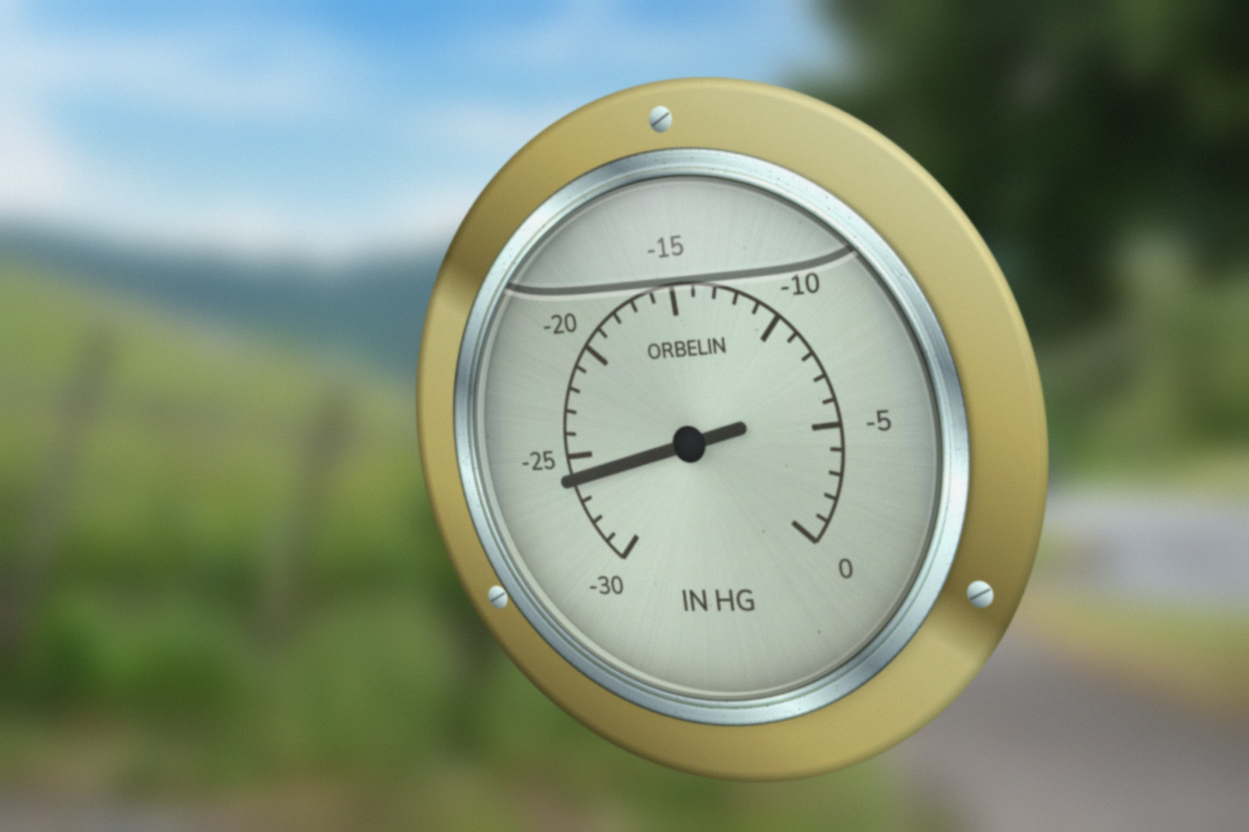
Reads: -26inHg
